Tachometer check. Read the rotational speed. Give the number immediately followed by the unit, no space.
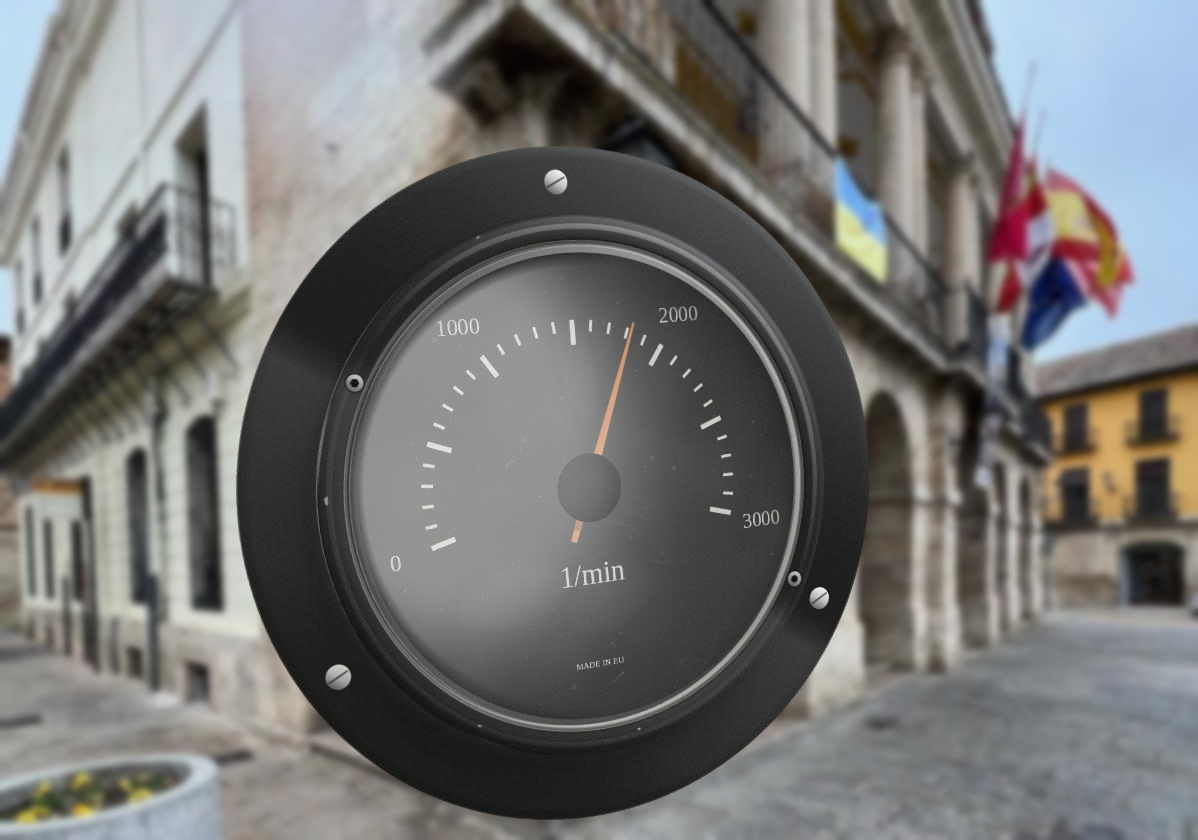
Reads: 1800rpm
